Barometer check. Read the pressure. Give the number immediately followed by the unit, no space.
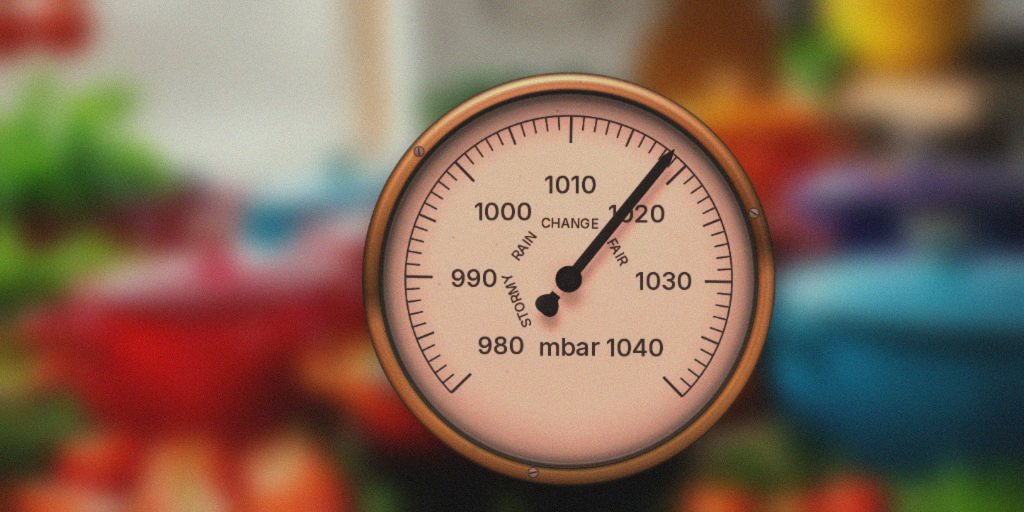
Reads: 1018.5mbar
